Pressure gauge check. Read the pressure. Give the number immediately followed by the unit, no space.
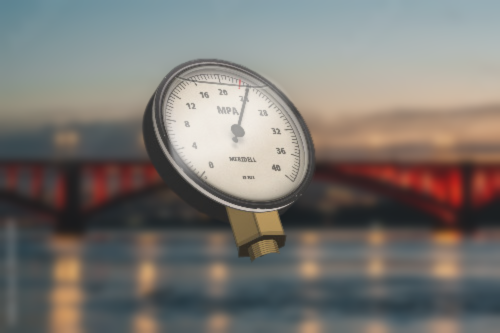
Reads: 24MPa
